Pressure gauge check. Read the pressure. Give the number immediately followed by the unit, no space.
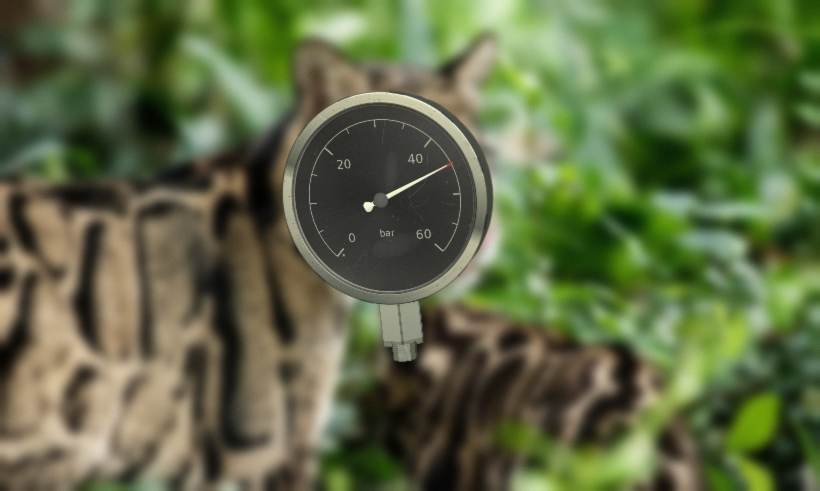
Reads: 45bar
